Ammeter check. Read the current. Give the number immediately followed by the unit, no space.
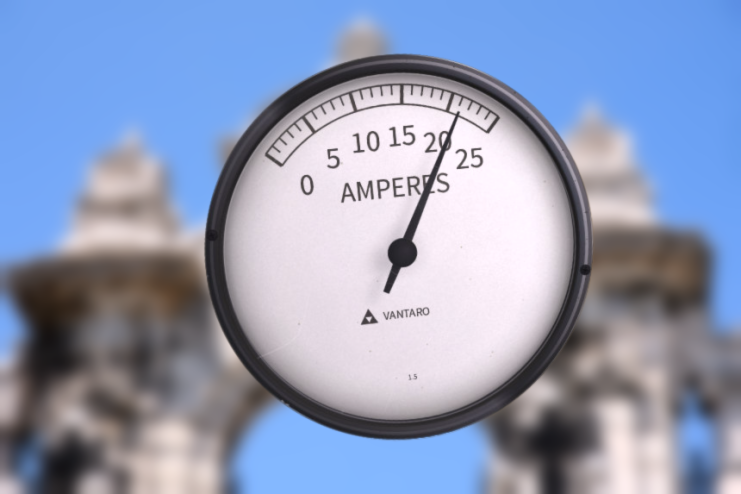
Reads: 21A
